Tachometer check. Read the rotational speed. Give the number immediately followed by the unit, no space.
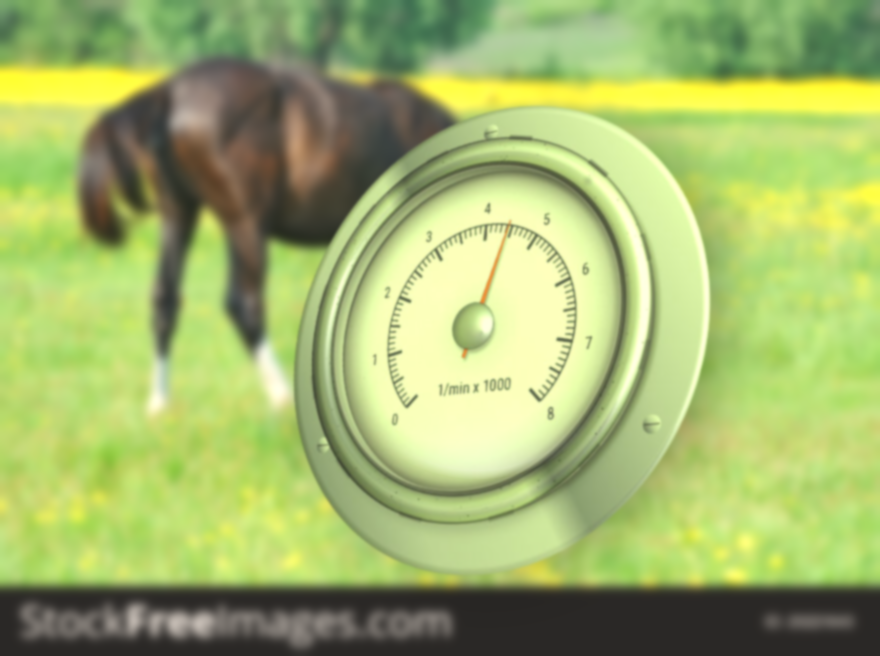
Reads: 4500rpm
